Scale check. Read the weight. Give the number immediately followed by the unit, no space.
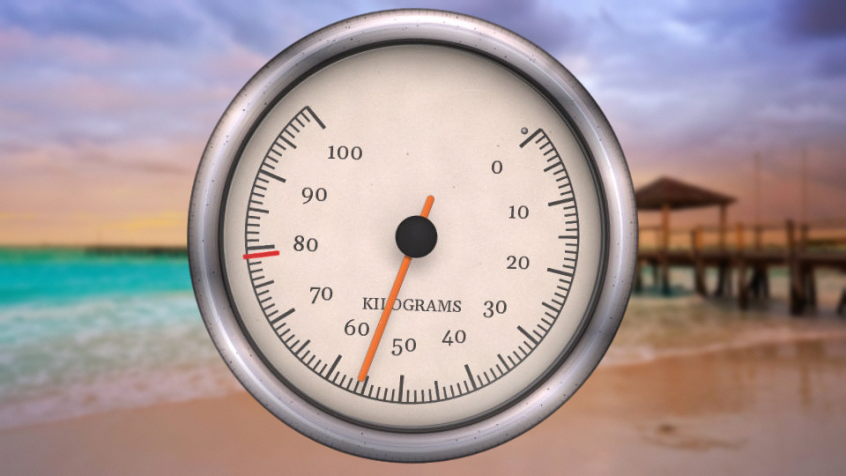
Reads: 56kg
